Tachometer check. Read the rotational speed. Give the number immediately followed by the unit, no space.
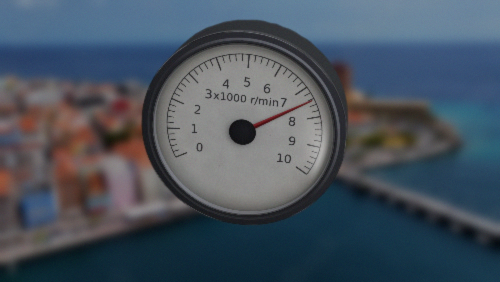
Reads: 7400rpm
